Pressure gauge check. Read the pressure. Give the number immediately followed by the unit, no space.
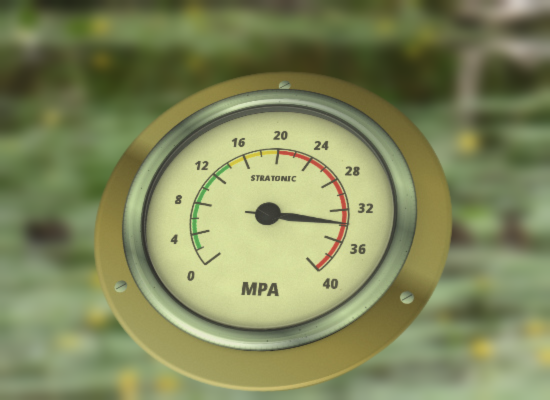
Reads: 34MPa
